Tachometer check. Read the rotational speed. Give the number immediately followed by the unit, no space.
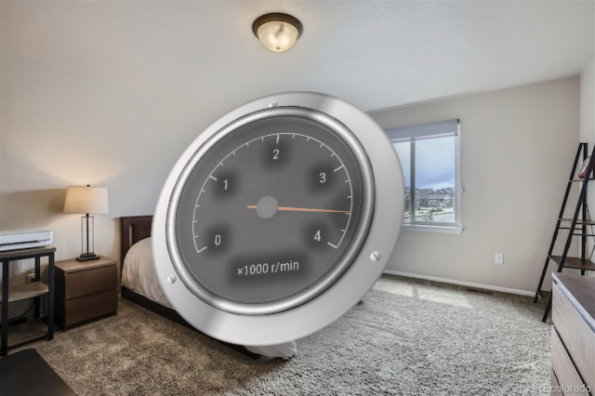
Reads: 3600rpm
